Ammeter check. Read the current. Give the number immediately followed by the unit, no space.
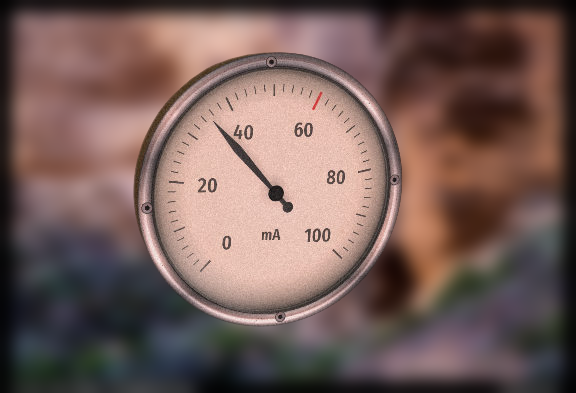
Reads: 35mA
